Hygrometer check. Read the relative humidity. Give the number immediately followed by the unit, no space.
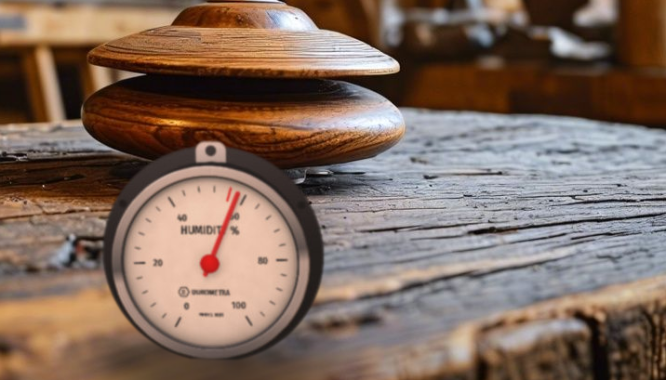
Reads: 58%
